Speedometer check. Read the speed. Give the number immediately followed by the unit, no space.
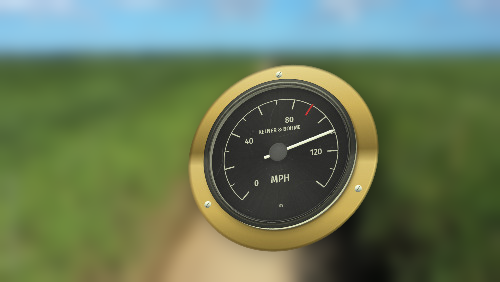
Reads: 110mph
